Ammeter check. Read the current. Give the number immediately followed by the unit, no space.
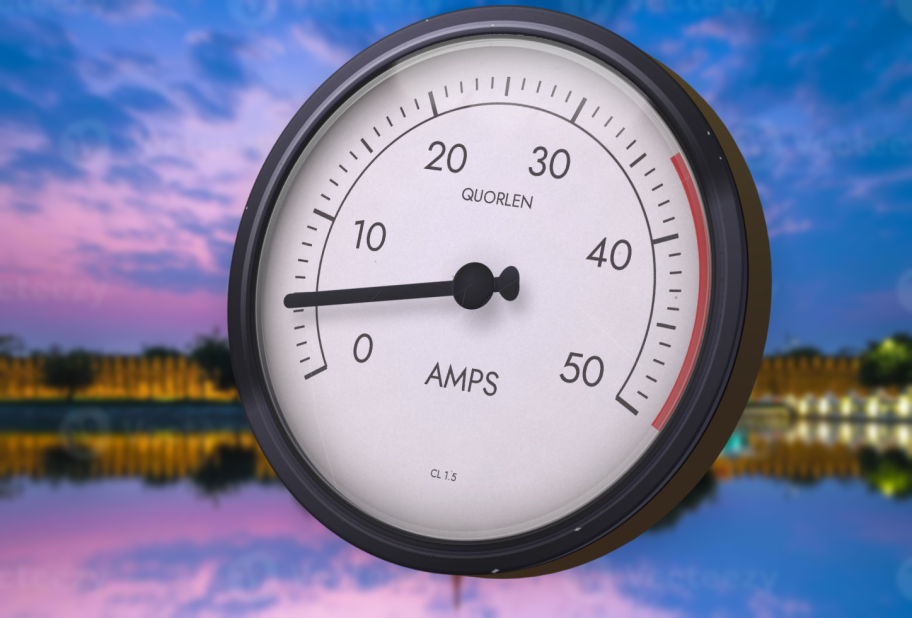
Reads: 4.5A
